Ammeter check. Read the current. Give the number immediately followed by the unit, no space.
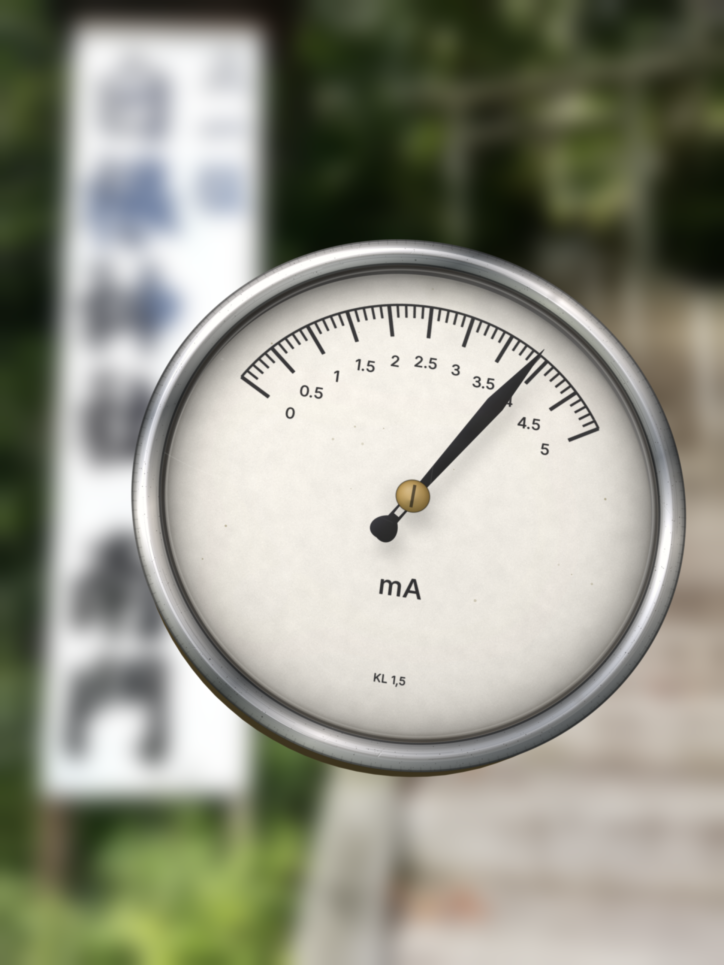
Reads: 3.9mA
